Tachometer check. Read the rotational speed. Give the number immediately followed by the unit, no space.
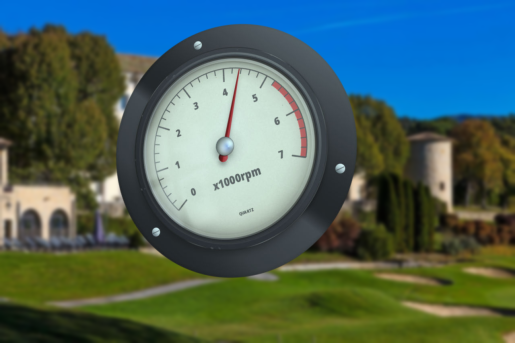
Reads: 4400rpm
